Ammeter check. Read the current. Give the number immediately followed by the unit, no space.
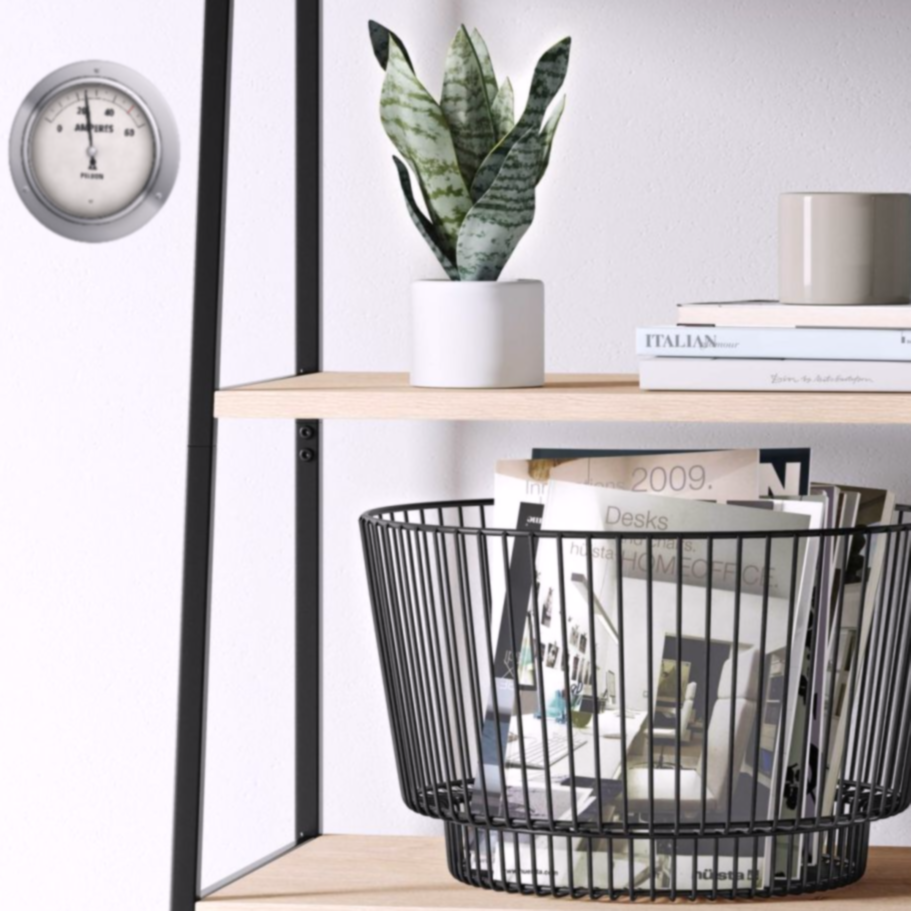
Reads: 25A
